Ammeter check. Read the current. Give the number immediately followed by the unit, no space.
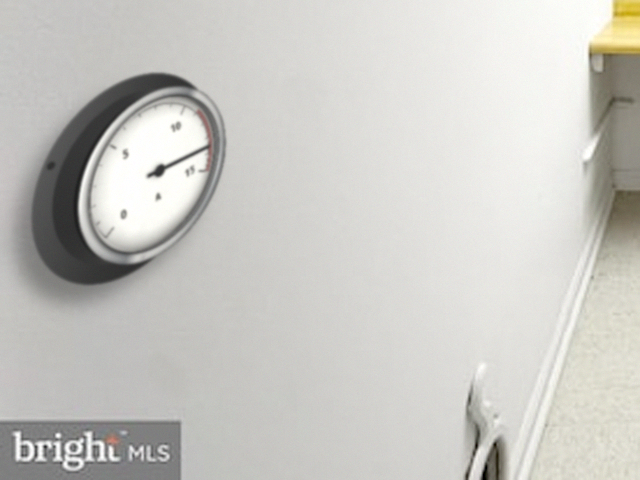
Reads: 13.5A
